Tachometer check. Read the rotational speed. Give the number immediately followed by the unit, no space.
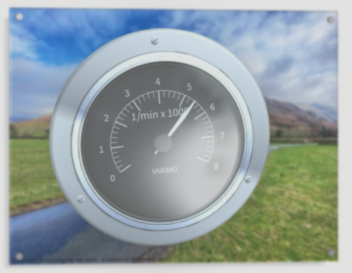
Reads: 5400rpm
